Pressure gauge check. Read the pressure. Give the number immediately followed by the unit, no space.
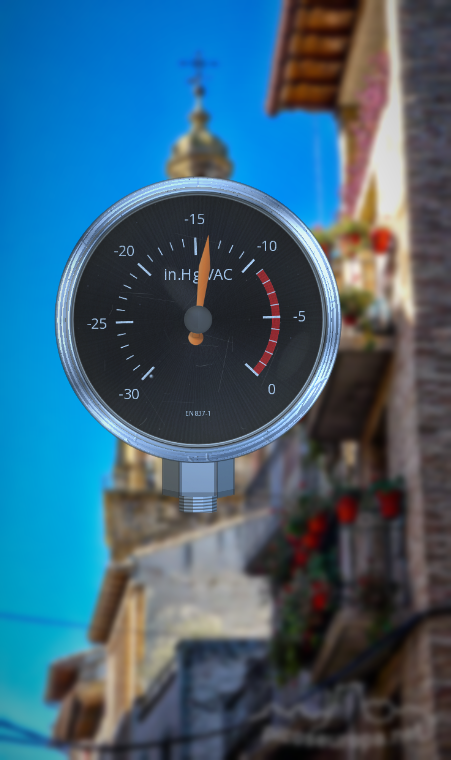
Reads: -14inHg
